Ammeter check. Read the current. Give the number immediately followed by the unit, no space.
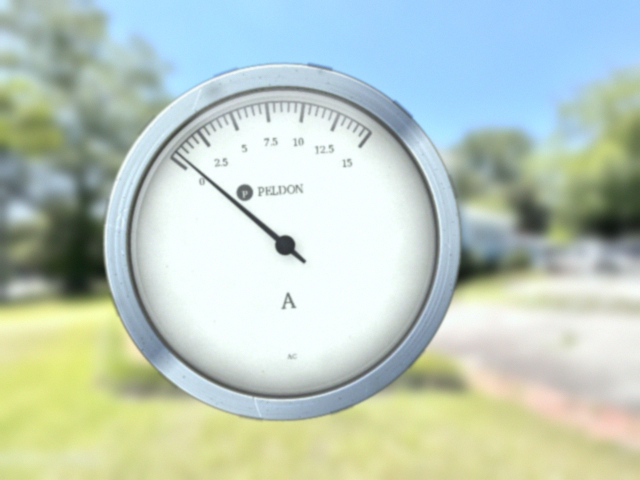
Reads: 0.5A
